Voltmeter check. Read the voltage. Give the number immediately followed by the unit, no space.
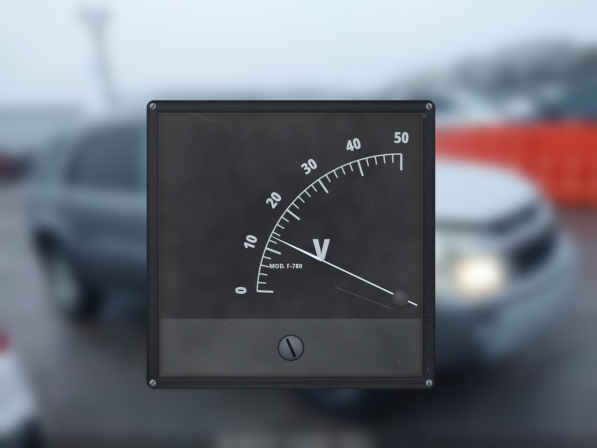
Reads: 13V
